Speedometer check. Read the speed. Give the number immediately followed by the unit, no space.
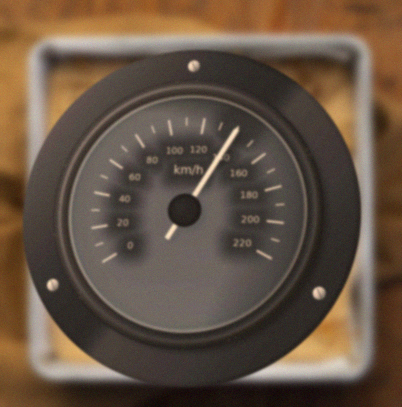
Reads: 140km/h
